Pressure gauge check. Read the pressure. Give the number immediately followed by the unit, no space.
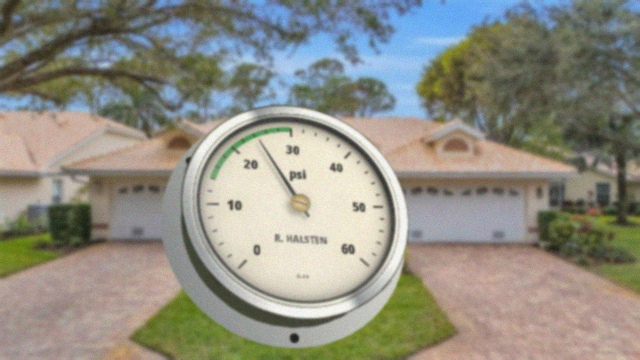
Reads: 24psi
